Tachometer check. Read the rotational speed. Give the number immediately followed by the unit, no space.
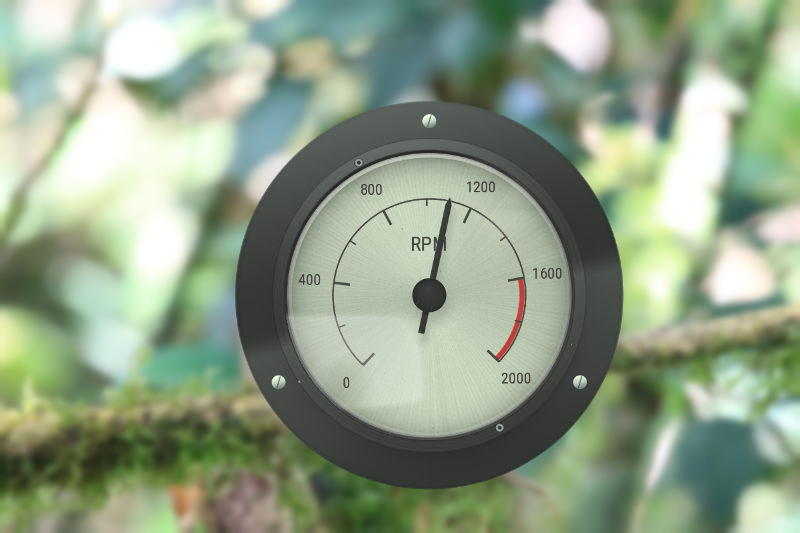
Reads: 1100rpm
